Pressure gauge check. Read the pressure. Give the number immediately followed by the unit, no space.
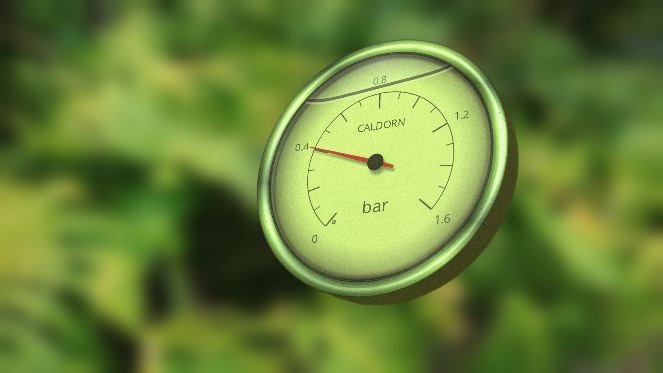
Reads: 0.4bar
